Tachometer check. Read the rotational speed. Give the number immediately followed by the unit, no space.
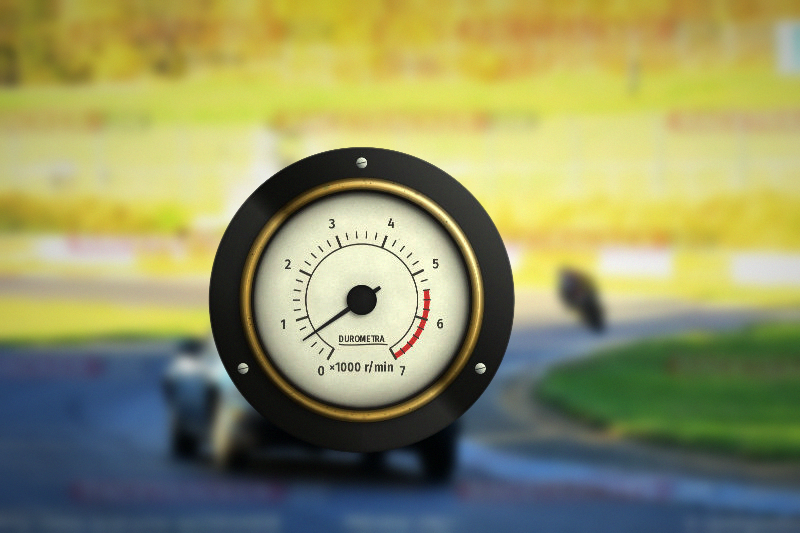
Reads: 600rpm
